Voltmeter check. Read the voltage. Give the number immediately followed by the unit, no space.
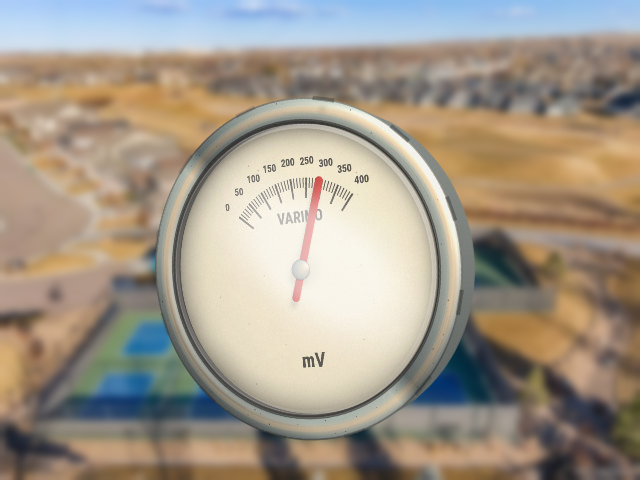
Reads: 300mV
